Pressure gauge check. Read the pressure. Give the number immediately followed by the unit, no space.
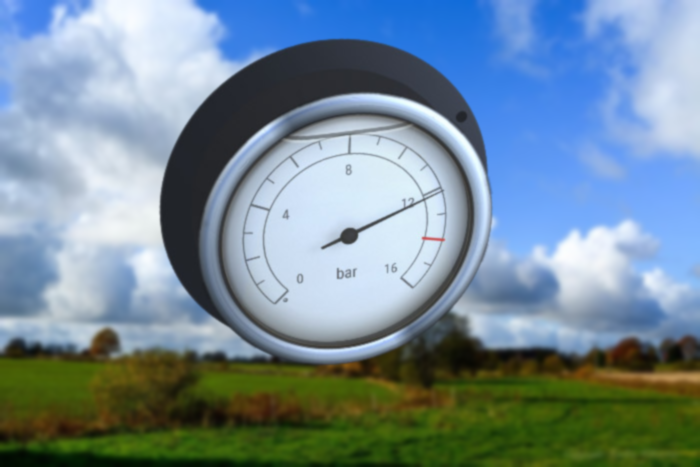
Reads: 12bar
